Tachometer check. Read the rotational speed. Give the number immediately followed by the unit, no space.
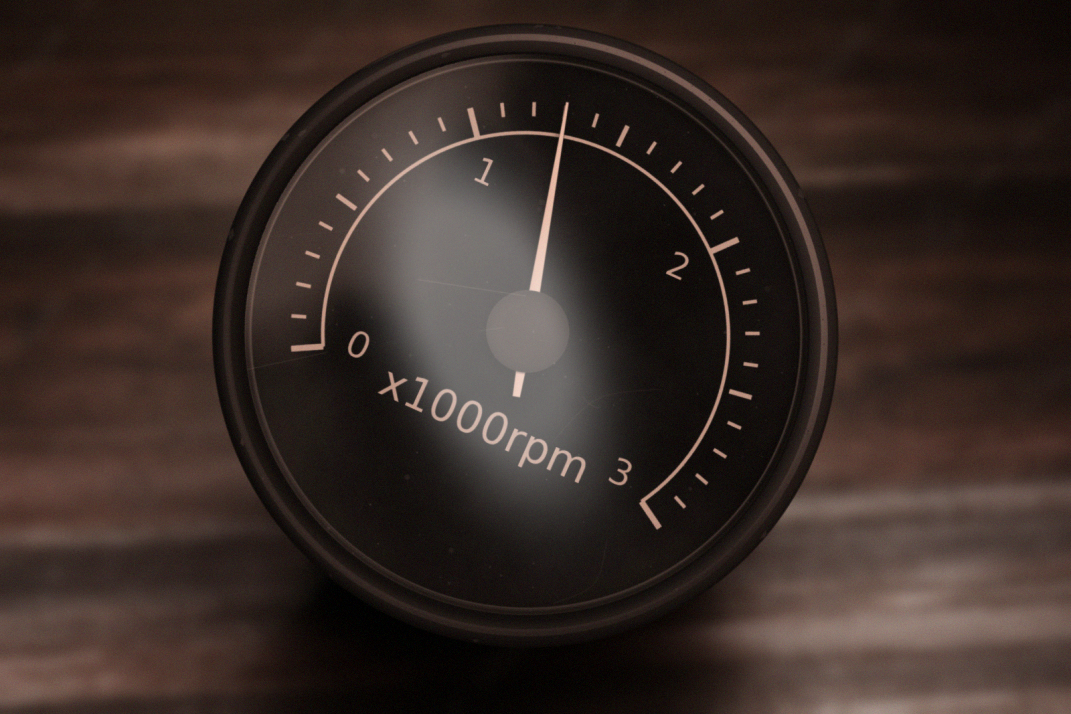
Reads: 1300rpm
